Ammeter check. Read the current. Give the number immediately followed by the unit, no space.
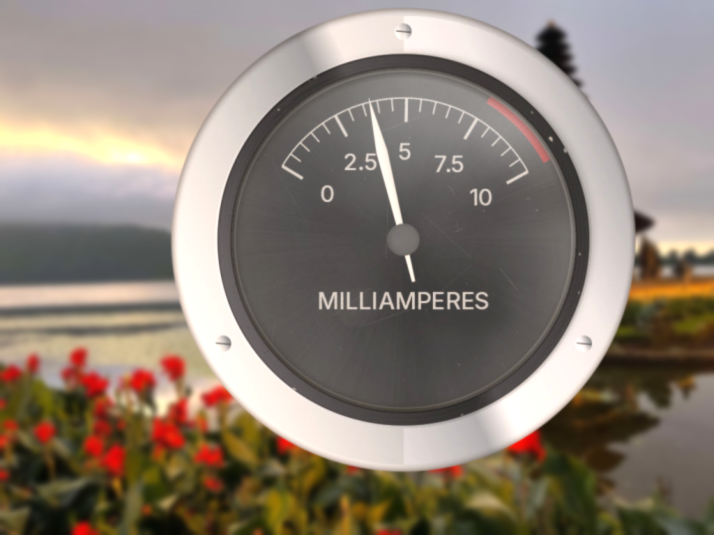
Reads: 3.75mA
